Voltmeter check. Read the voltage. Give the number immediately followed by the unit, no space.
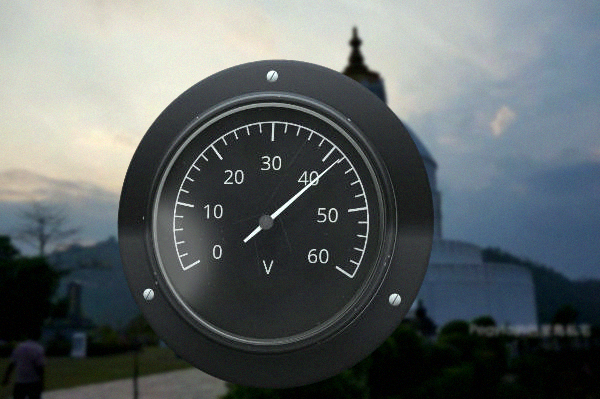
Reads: 42V
